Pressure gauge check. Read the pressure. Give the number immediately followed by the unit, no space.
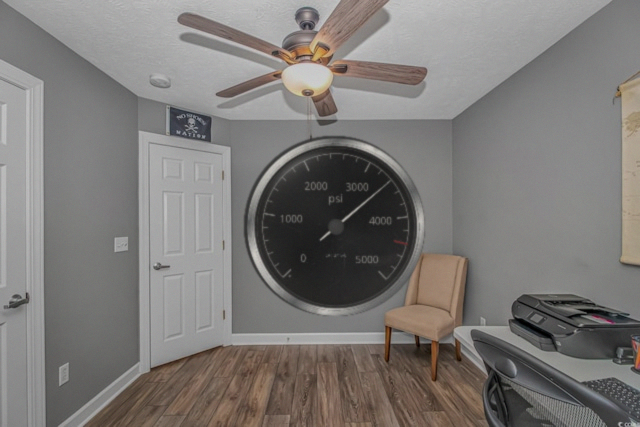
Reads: 3400psi
